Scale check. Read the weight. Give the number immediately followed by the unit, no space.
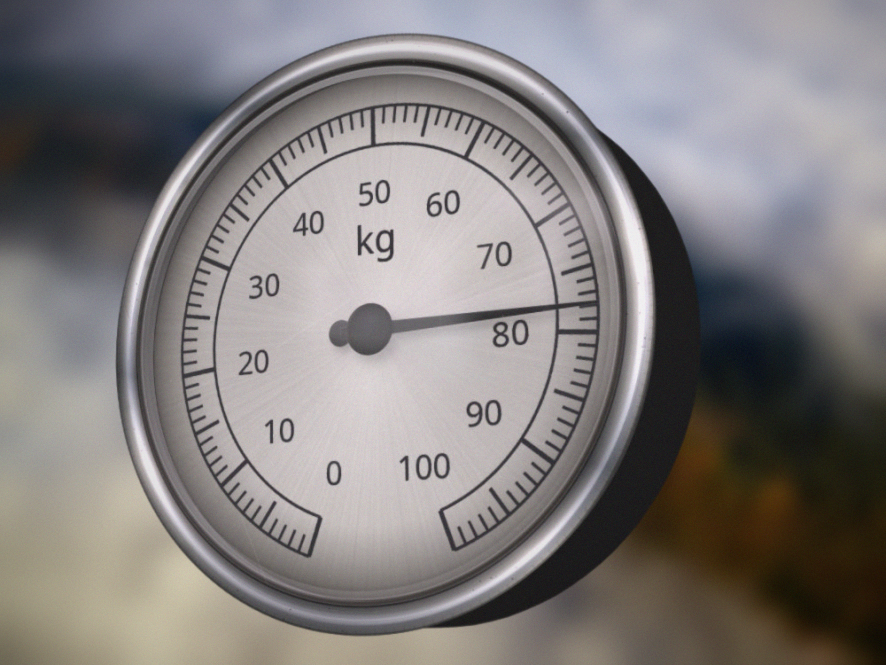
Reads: 78kg
